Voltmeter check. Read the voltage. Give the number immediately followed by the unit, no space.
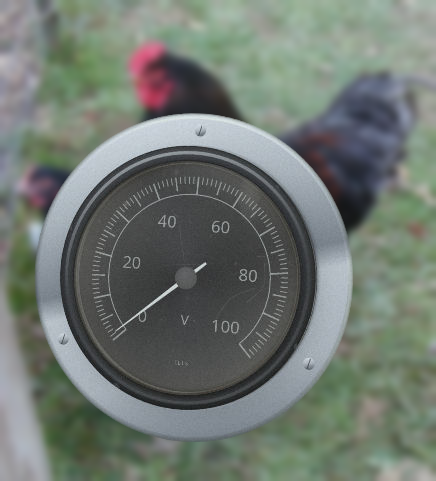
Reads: 1V
